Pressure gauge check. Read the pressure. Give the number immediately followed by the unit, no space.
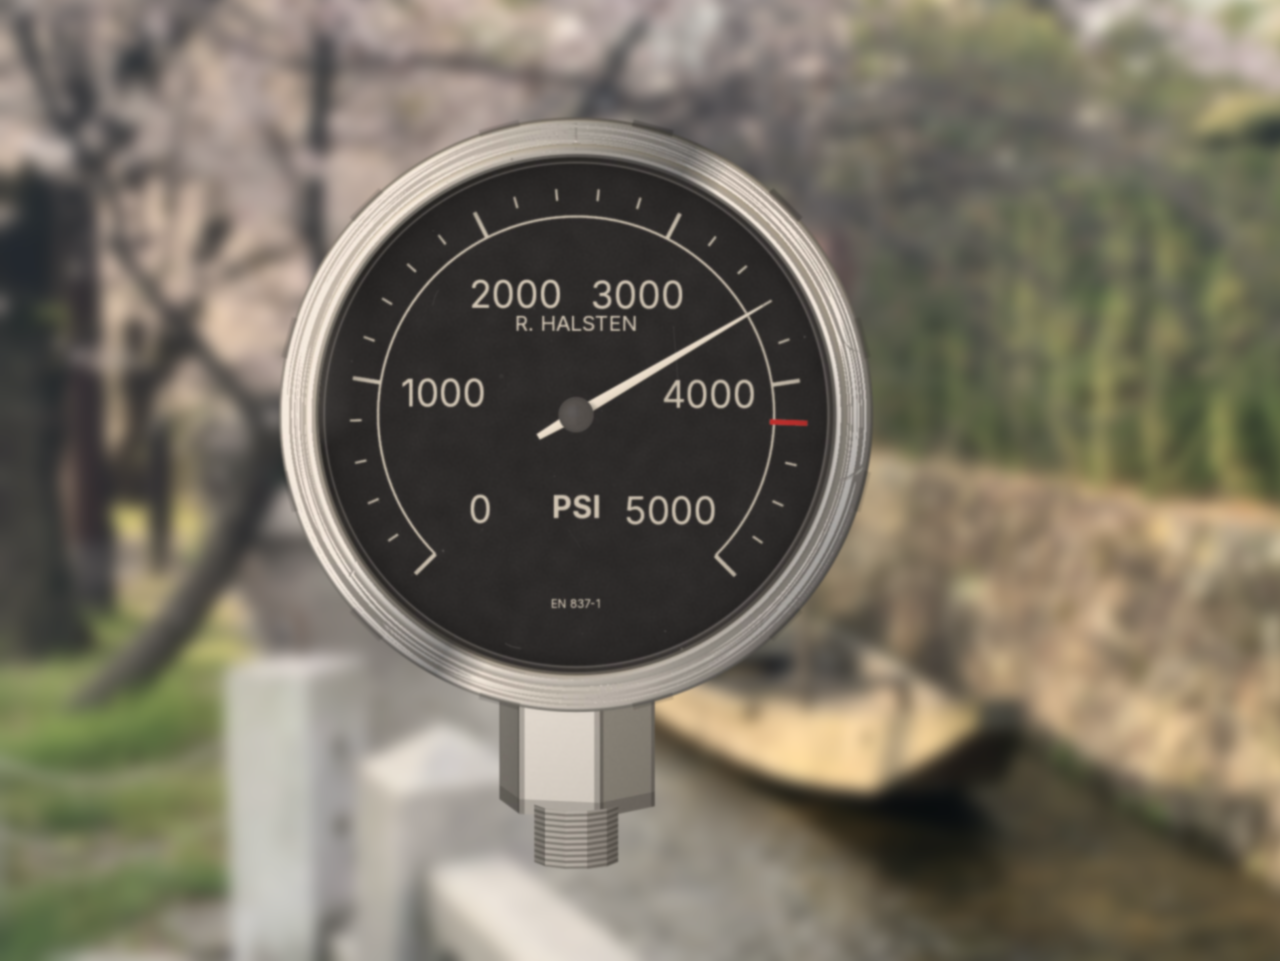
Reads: 3600psi
